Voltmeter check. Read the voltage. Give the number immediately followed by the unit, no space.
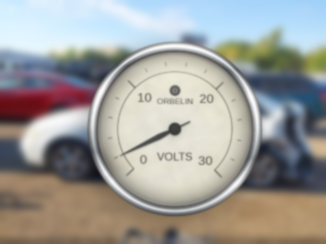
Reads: 2V
